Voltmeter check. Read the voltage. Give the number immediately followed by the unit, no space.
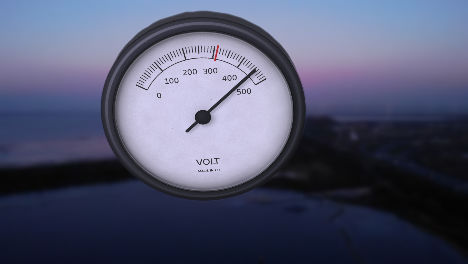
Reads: 450V
